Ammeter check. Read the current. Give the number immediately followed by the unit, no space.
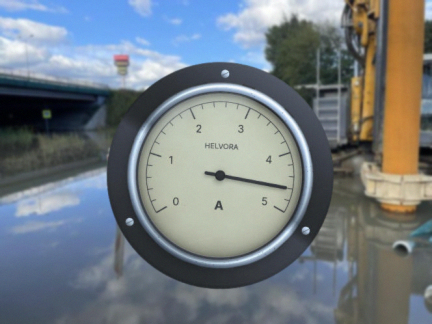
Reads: 4.6A
